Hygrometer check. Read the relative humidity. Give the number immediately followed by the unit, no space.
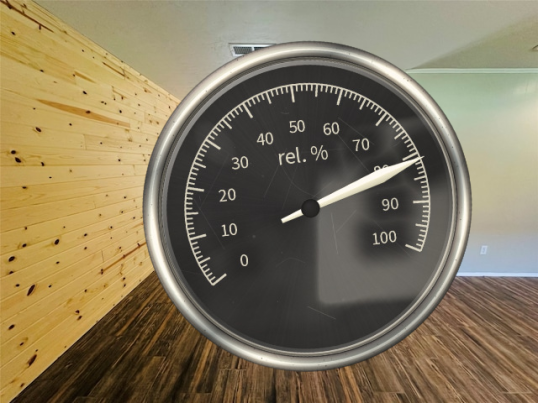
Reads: 81%
